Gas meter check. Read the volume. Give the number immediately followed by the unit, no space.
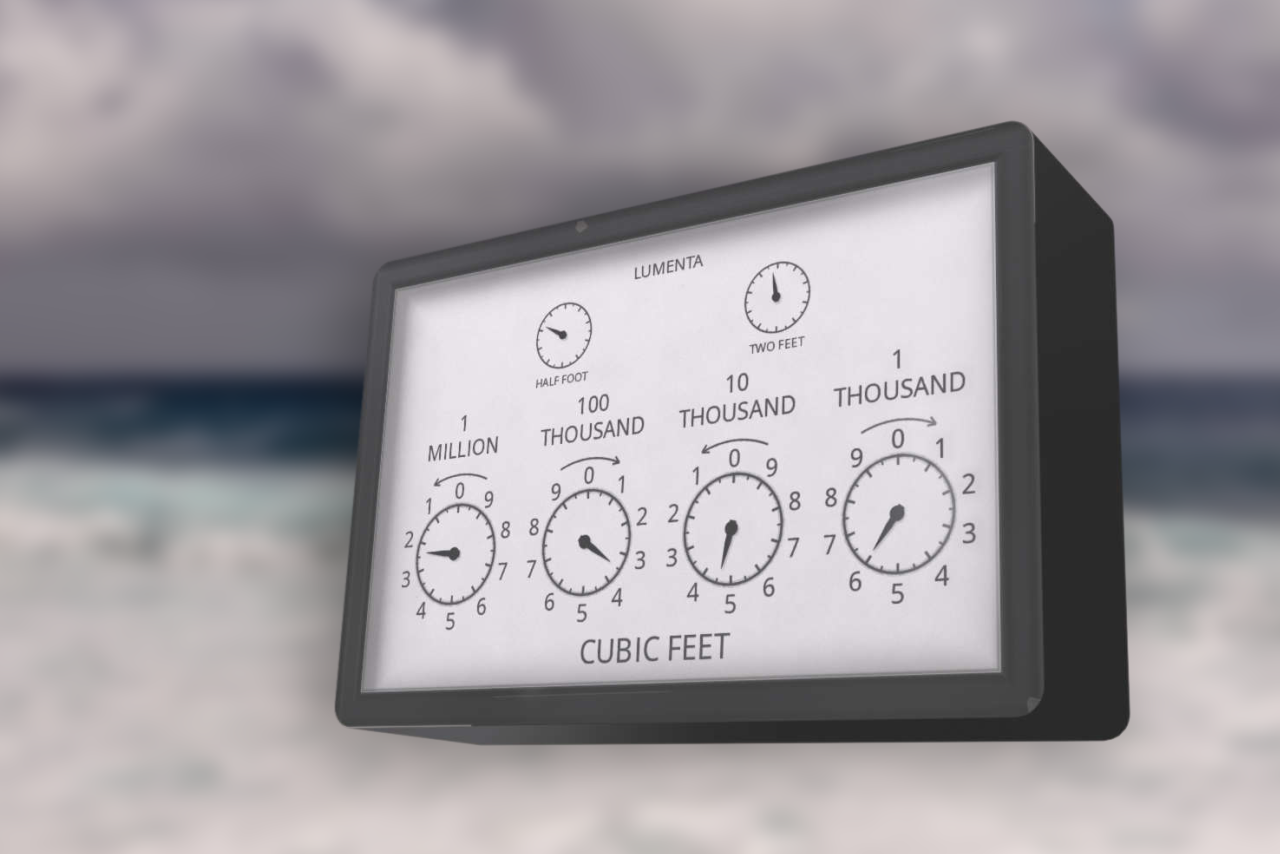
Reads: 234600ft³
